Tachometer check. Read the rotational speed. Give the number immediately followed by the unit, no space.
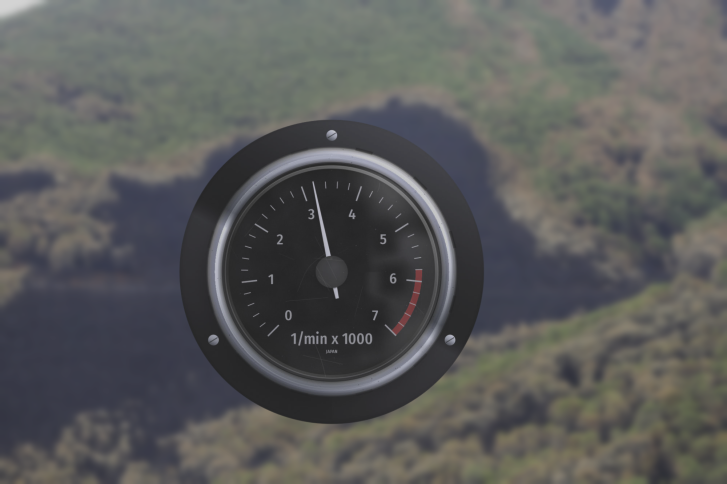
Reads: 3200rpm
